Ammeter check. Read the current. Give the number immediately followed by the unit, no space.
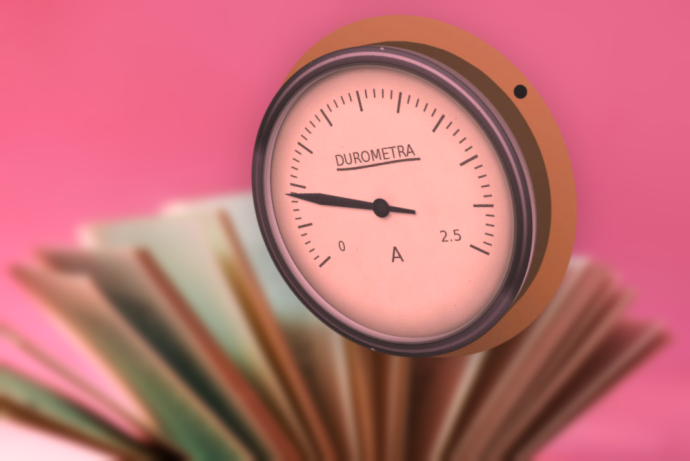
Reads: 0.45A
